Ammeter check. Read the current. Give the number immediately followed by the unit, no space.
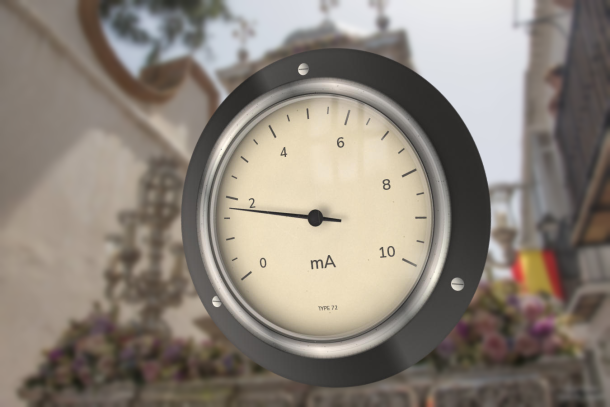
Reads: 1.75mA
